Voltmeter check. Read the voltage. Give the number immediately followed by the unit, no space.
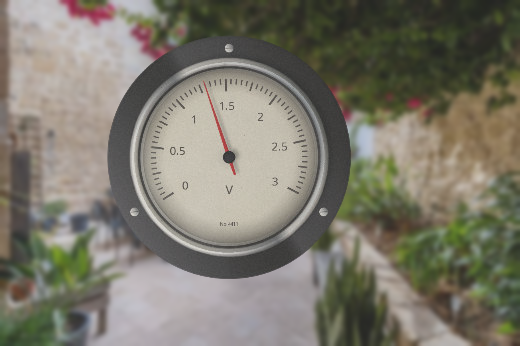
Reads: 1.3V
